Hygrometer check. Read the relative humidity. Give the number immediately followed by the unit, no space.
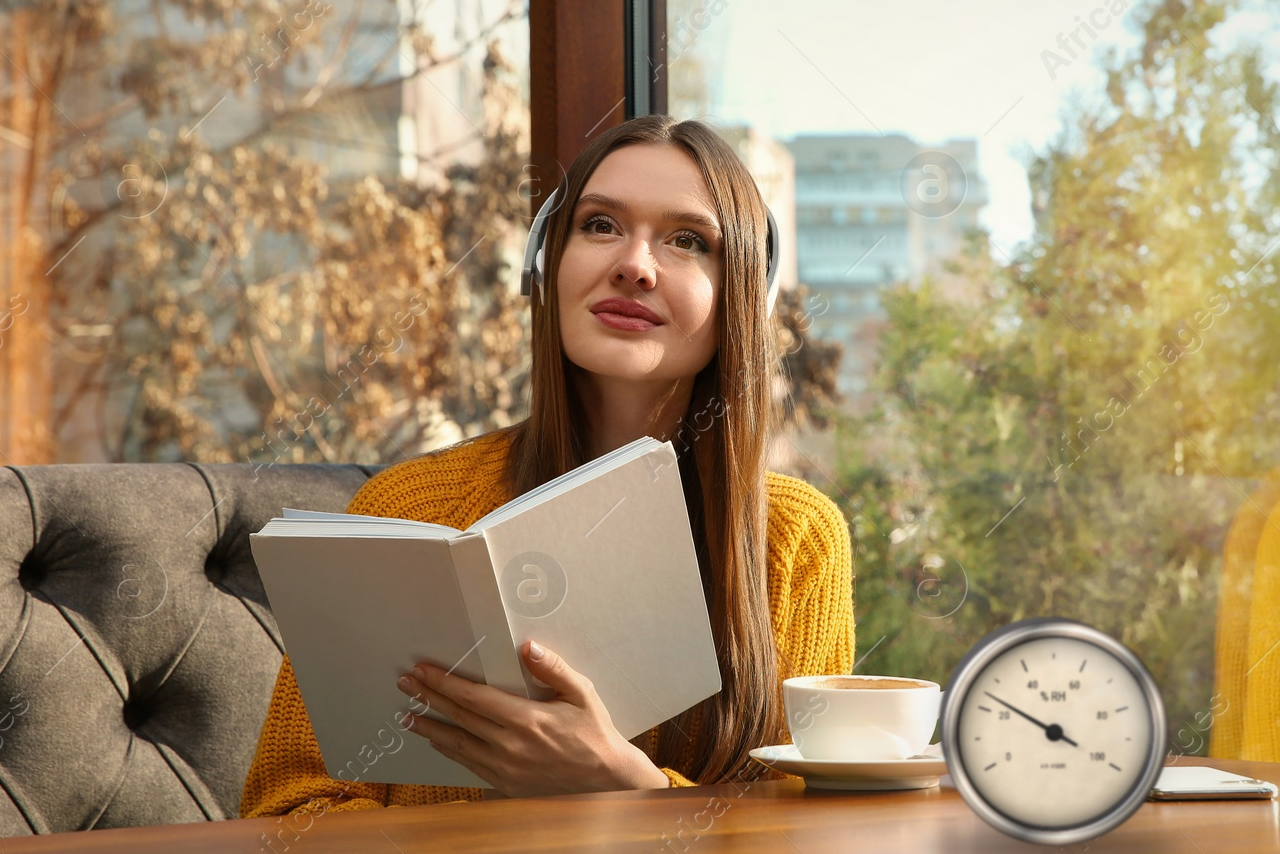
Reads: 25%
